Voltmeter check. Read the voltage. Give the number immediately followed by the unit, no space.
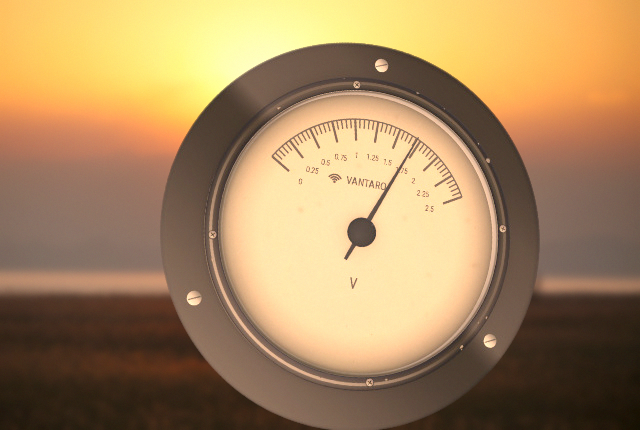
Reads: 1.7V
